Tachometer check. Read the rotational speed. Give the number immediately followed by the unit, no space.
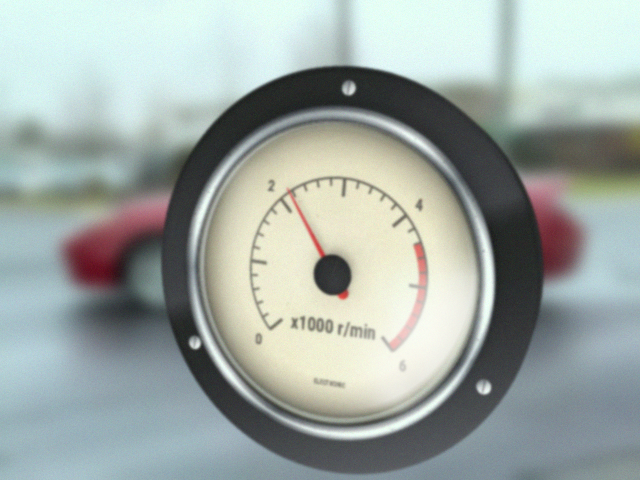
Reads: 2200rpm
